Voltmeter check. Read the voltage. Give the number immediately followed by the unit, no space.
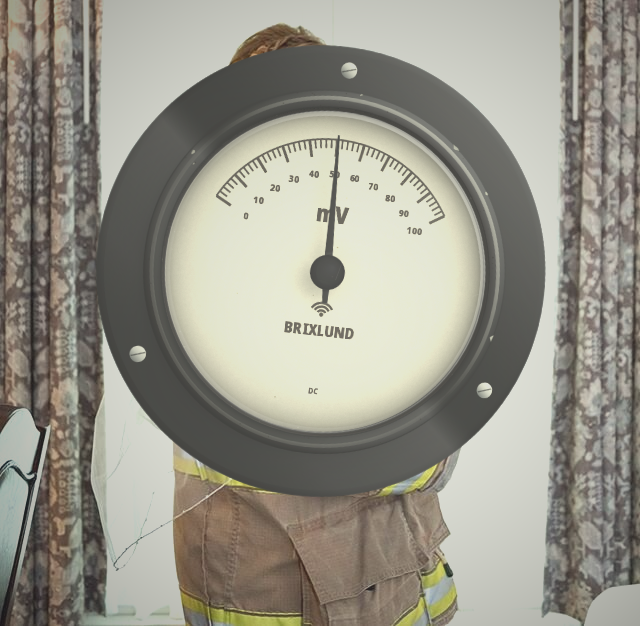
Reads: 50mV
